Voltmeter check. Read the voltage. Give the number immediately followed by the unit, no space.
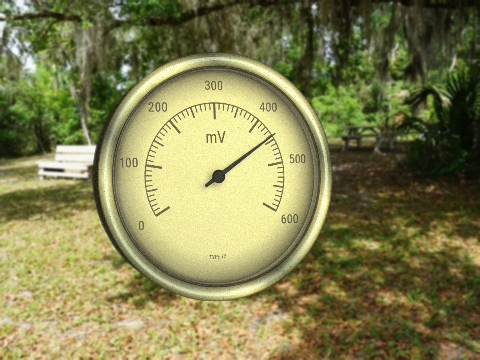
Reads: 440mV
